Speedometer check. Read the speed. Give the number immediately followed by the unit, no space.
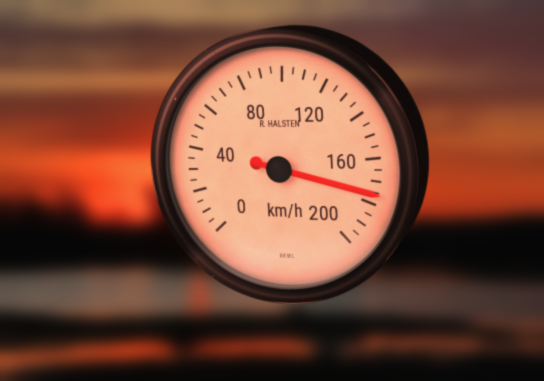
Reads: 175km/h
